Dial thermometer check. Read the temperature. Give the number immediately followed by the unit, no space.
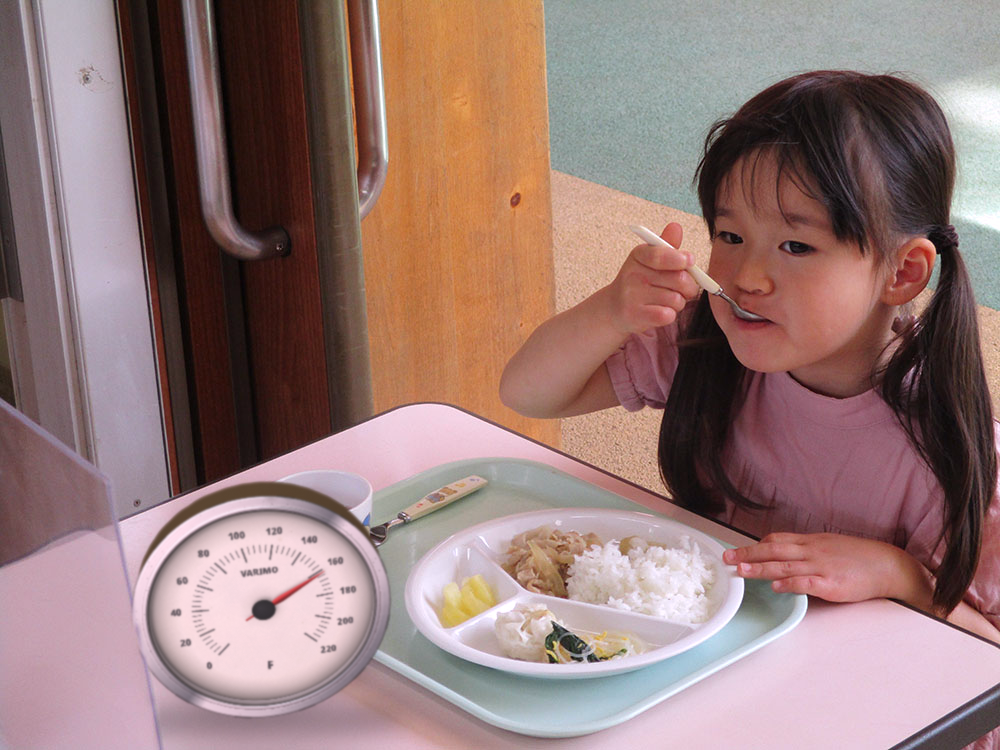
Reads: 160°F
